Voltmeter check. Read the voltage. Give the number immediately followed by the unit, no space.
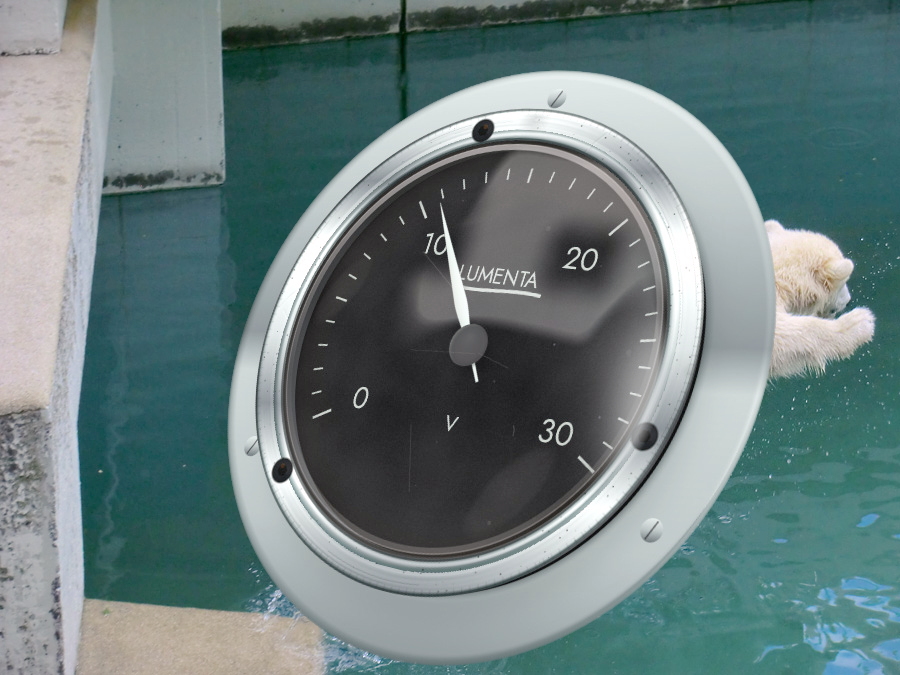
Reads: 11V
